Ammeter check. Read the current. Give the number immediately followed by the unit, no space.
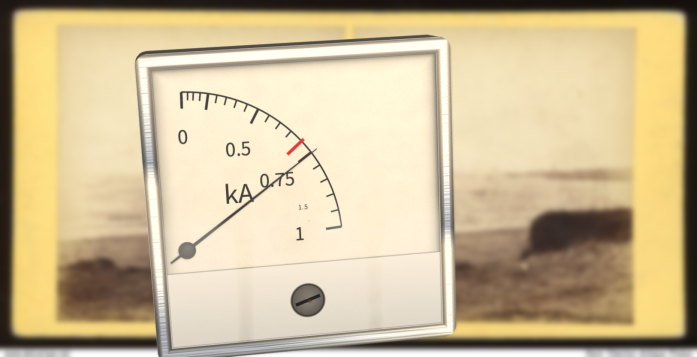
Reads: 0.75kA
